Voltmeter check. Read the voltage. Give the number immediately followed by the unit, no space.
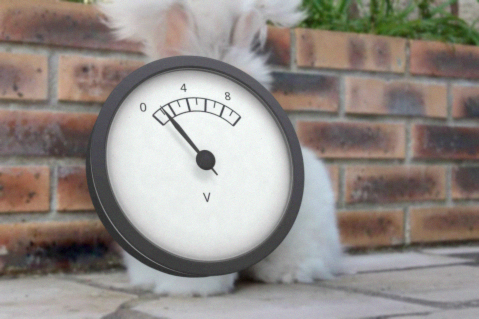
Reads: 1V
